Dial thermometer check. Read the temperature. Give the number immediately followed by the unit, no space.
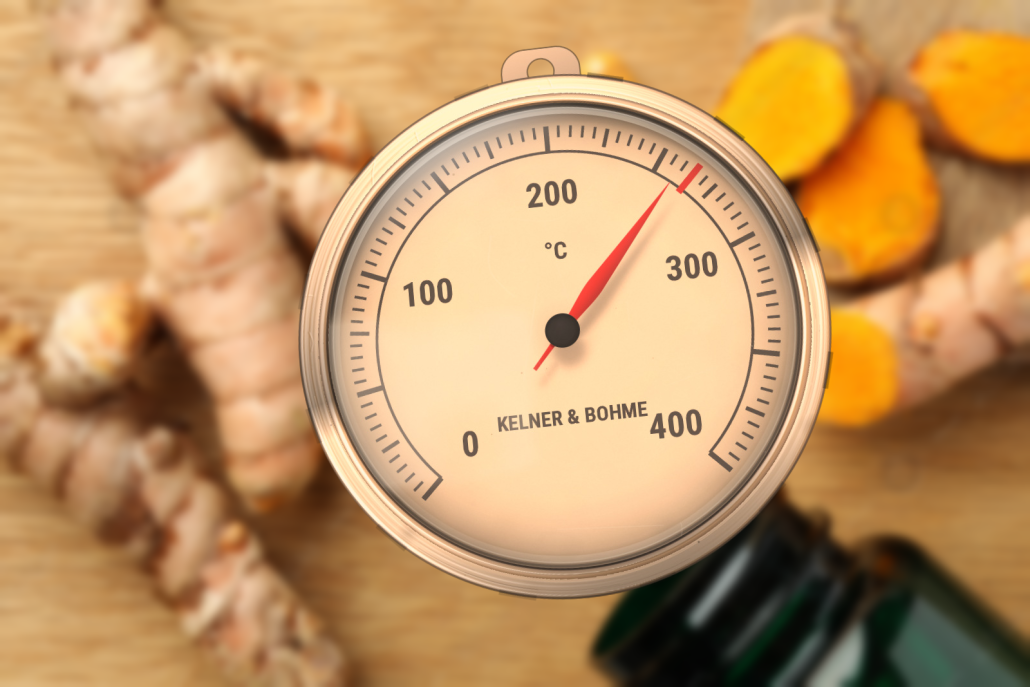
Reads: 260°C
